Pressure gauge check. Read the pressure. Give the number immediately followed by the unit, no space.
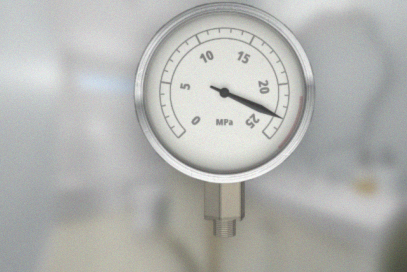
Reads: 23MPa
